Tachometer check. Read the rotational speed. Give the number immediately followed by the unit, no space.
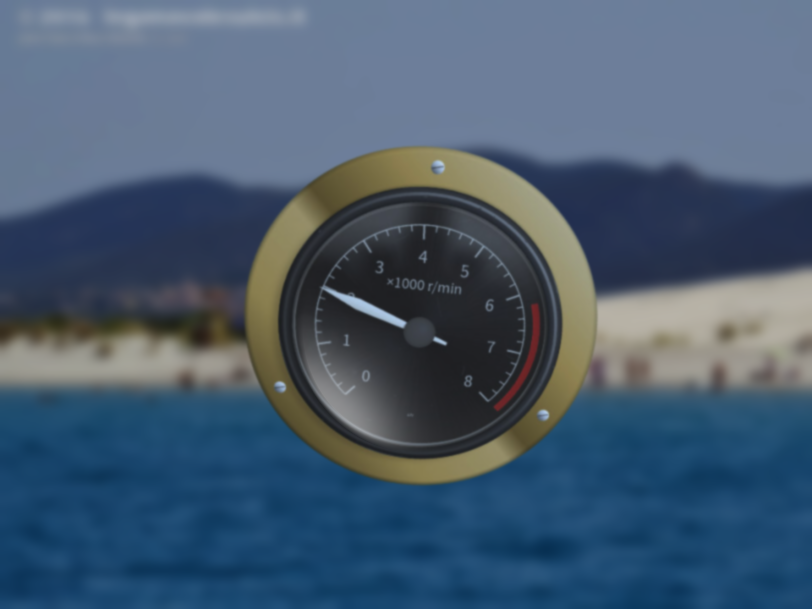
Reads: 2000rpm
